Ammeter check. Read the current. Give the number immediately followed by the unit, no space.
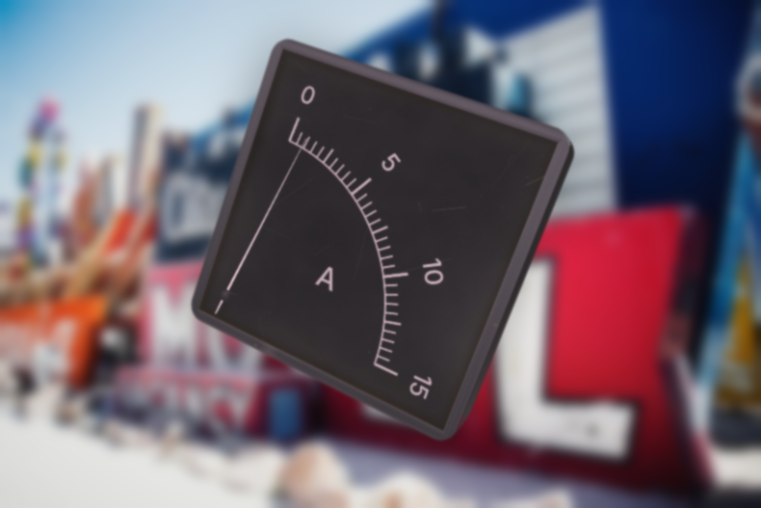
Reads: 1A
